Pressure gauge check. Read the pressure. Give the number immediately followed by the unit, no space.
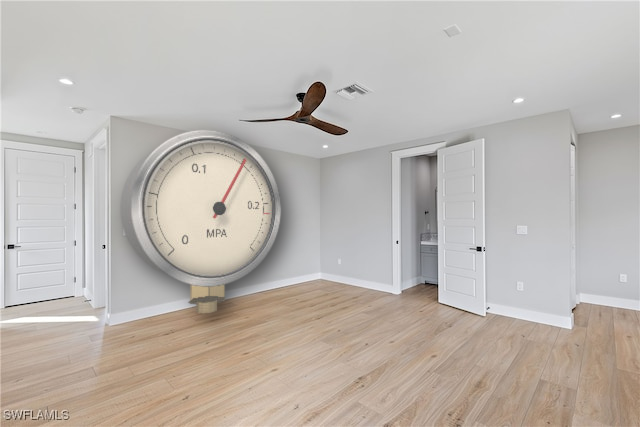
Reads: 0.15MPa
